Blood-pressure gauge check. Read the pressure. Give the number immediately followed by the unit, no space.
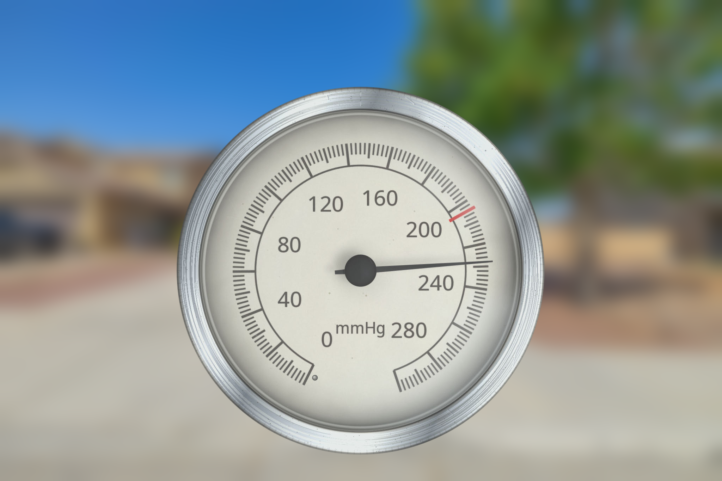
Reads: 228mmHg
